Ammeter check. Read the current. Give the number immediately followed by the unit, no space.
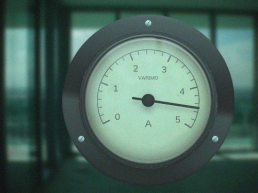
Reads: 4.5A
